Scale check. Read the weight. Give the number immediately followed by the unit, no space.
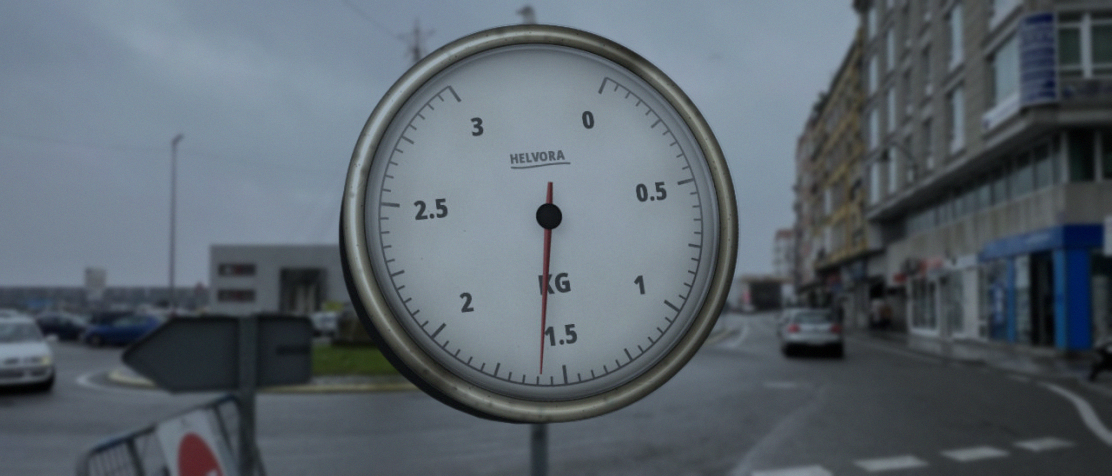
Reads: 1.6kg
